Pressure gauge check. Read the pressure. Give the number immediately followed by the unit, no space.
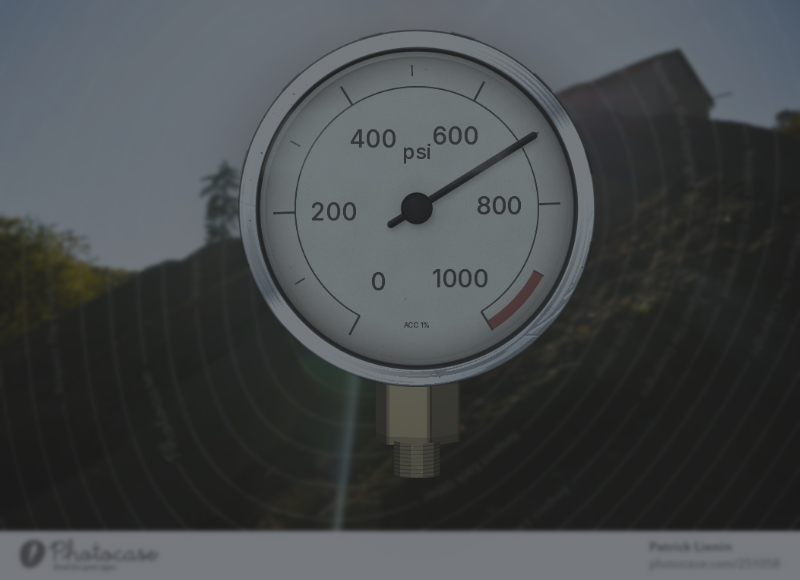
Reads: 700psi
